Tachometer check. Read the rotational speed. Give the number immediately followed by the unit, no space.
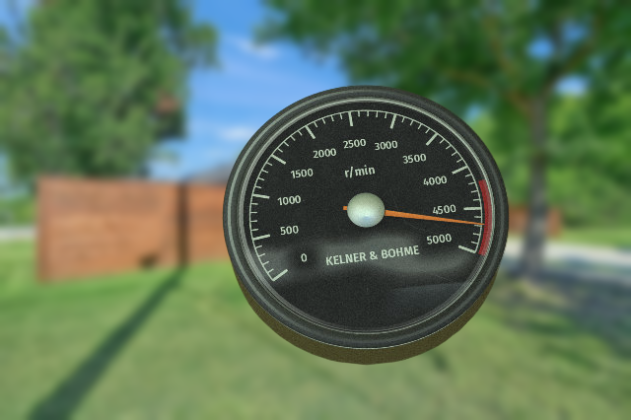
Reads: 4700rpm
